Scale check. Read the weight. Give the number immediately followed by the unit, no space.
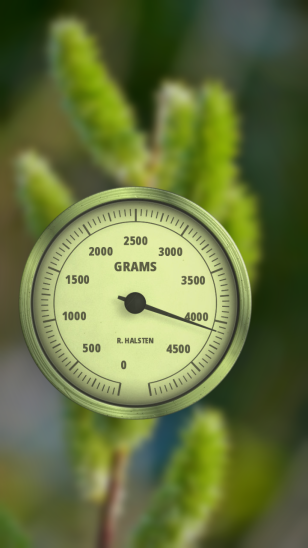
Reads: 4100g
